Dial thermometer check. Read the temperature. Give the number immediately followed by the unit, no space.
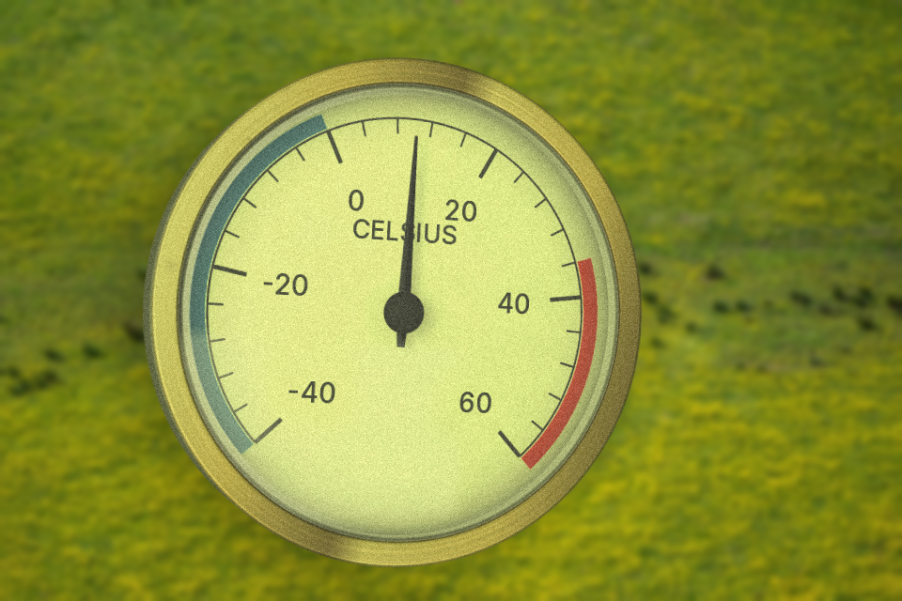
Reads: 10°C
